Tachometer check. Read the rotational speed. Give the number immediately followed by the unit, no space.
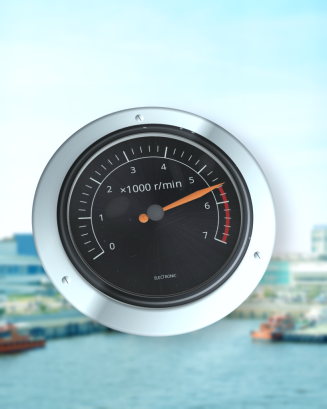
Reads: 5600rpm
